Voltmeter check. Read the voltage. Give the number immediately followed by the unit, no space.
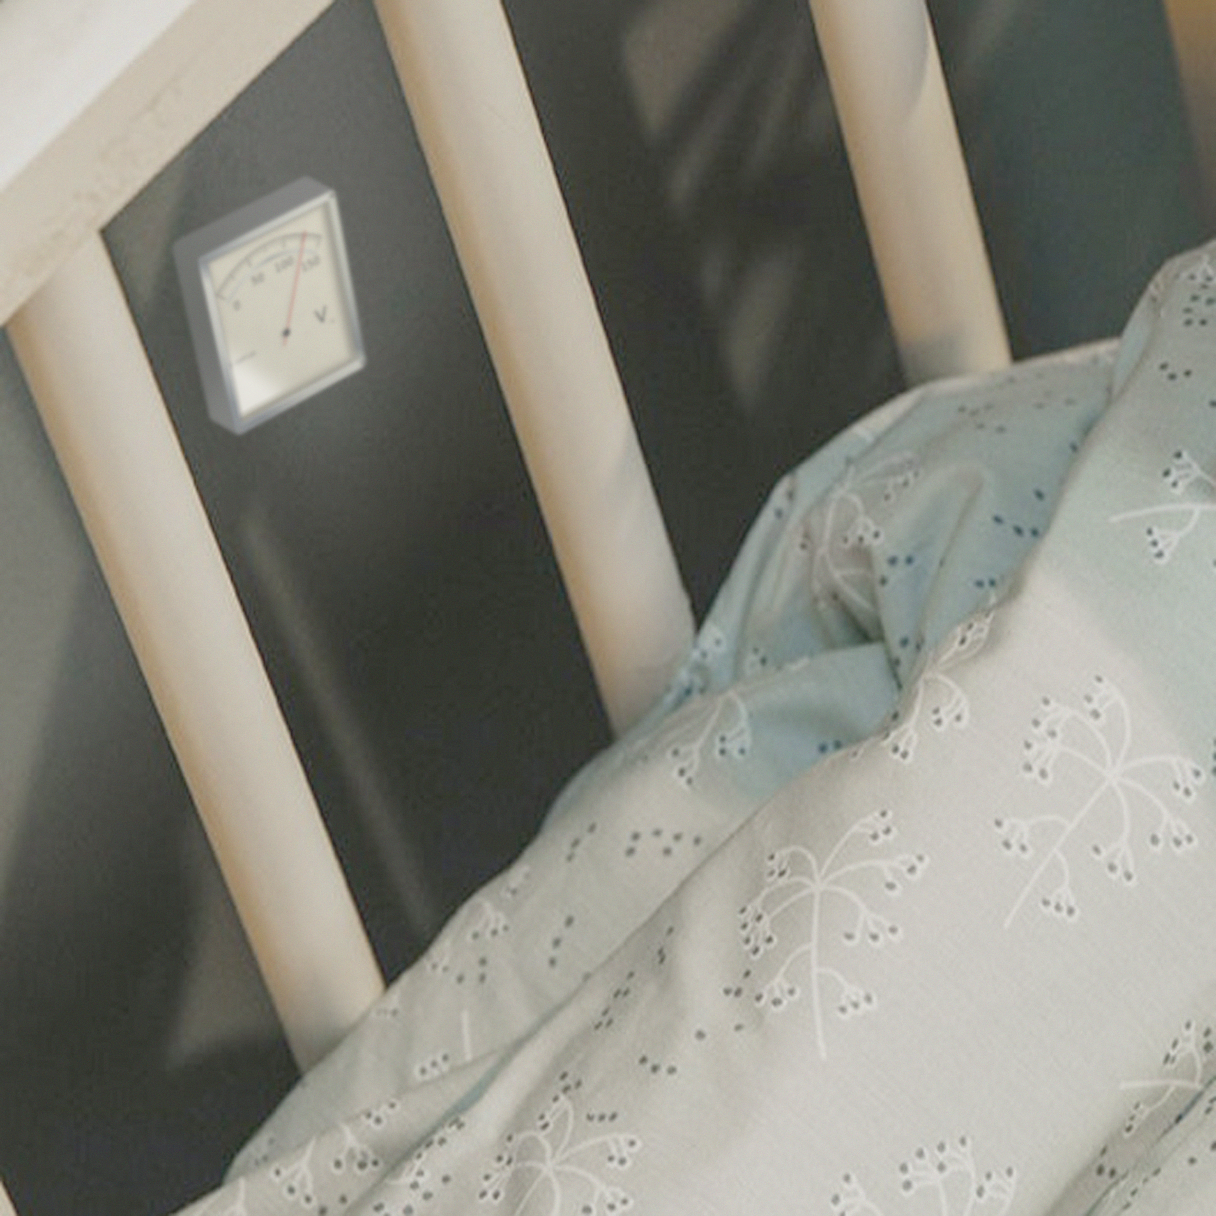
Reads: 125V
